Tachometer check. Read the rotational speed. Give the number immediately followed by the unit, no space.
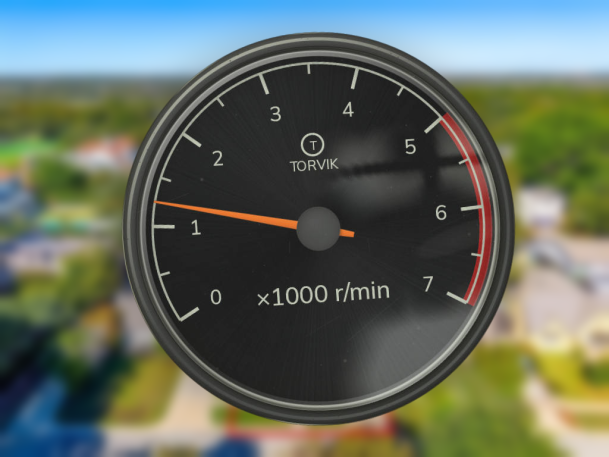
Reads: 1250rpm
